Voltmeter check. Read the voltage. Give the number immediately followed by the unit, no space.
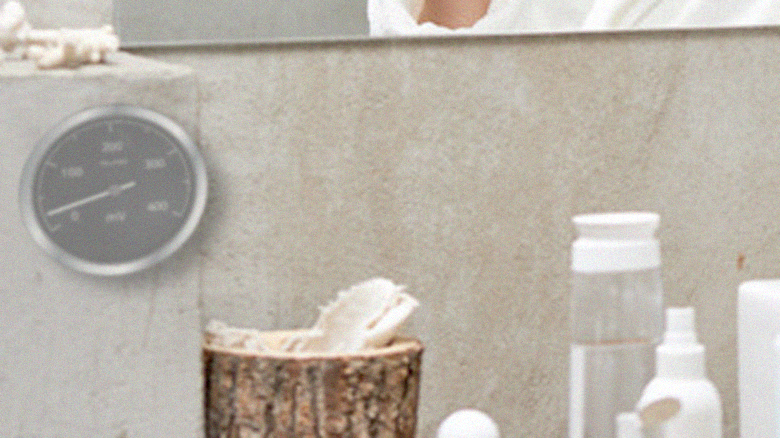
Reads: 25mV
